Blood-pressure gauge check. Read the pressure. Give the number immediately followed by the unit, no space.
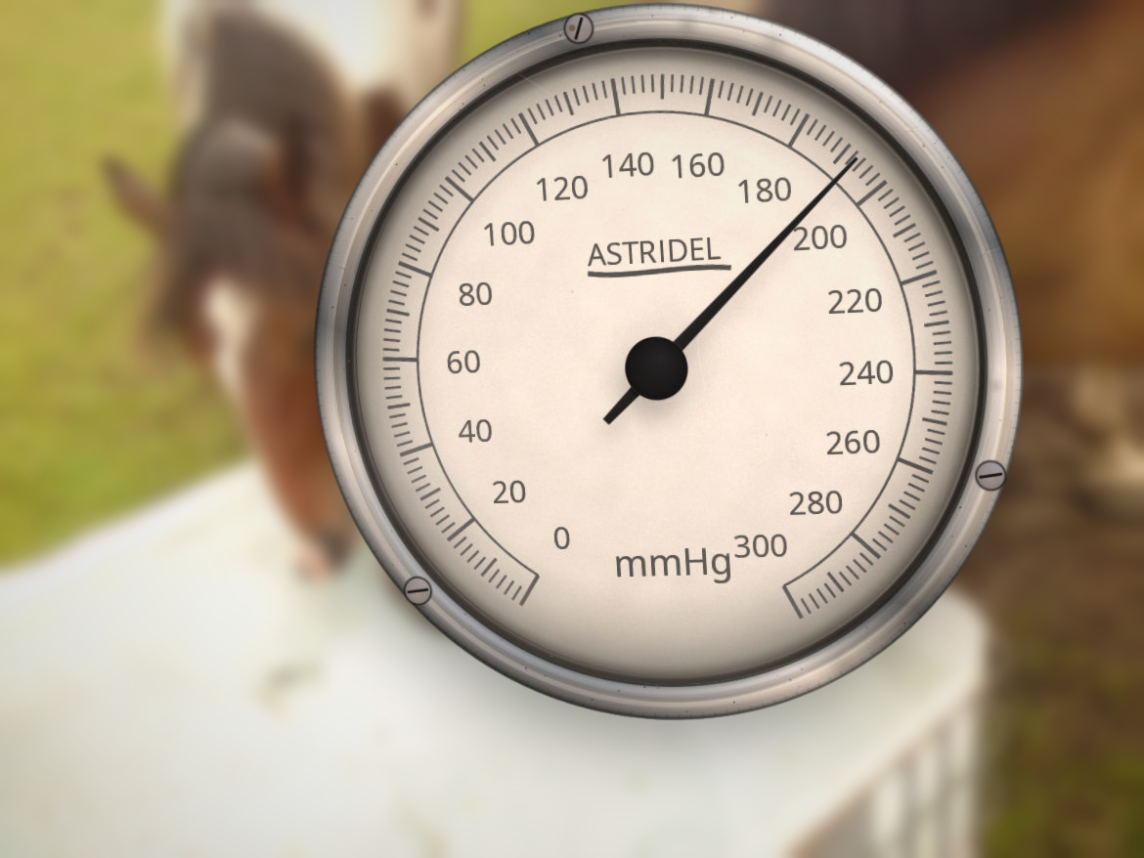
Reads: 193mmHg
